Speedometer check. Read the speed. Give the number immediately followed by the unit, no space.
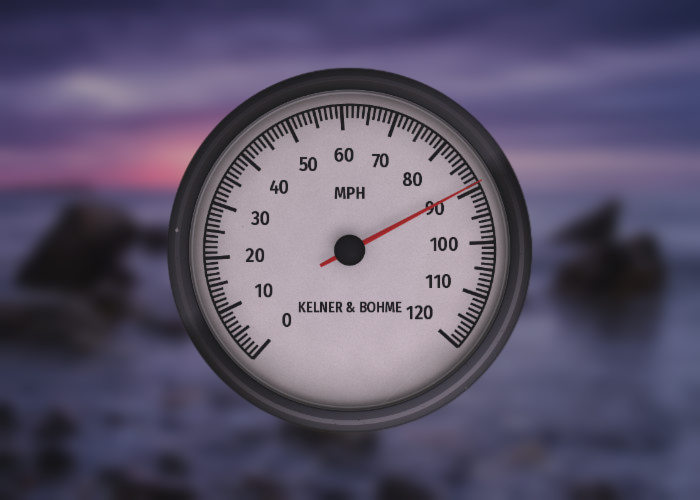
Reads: 89mph
